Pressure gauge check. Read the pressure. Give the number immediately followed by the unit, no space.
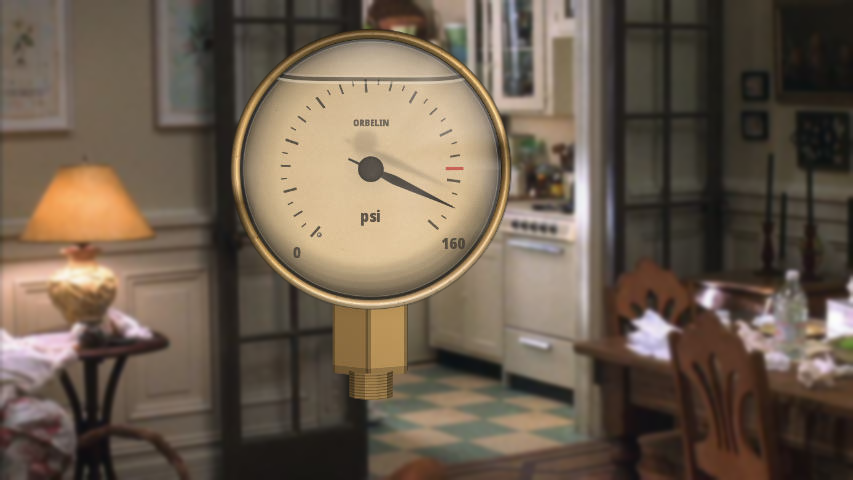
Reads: 150psi
